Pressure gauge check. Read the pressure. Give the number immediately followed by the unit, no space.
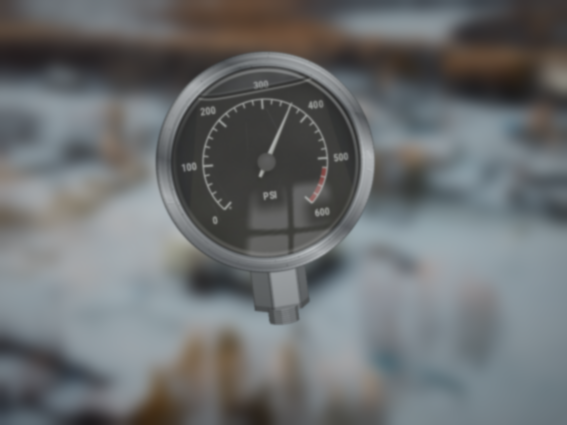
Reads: 360psi
